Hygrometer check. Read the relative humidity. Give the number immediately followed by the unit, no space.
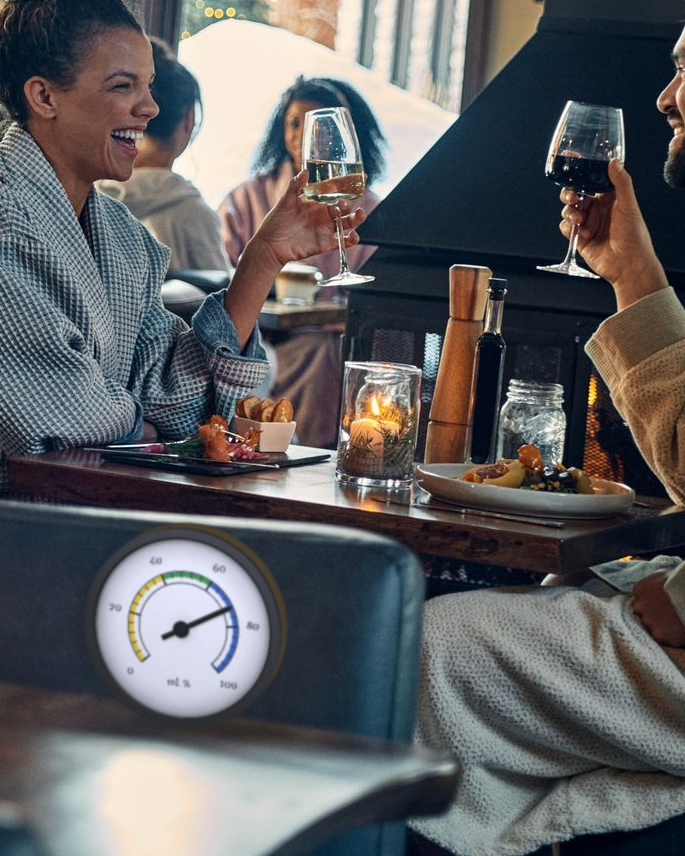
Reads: 72%
